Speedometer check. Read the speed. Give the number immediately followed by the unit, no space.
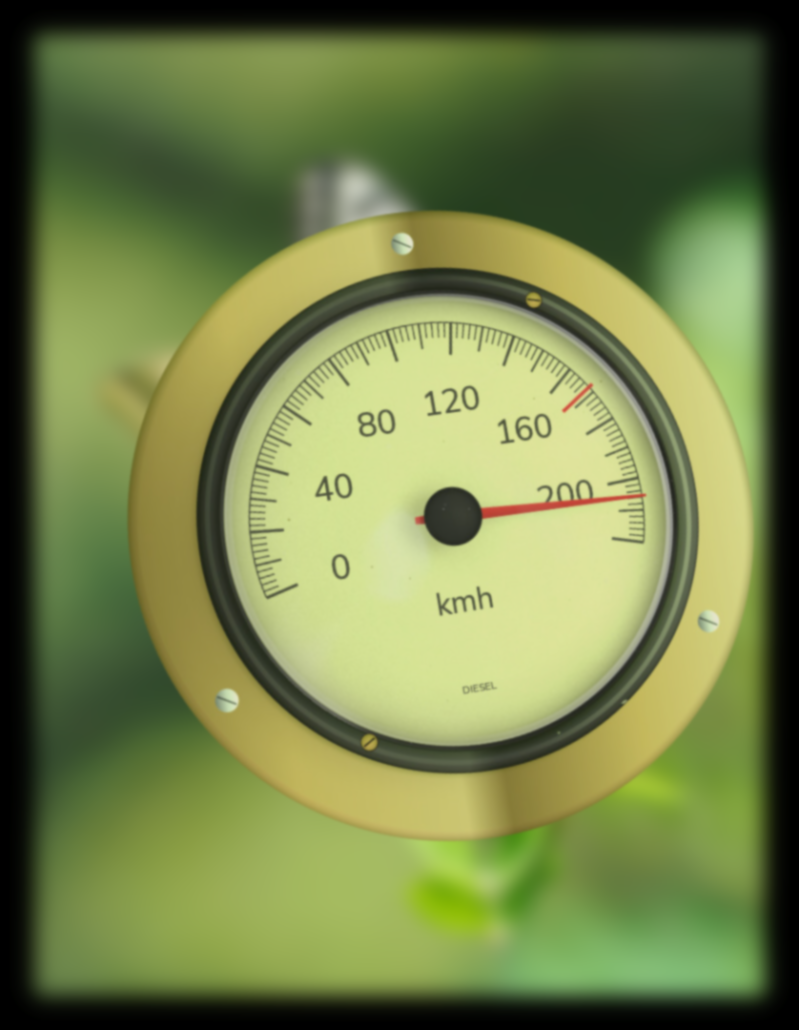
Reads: 206km/h
